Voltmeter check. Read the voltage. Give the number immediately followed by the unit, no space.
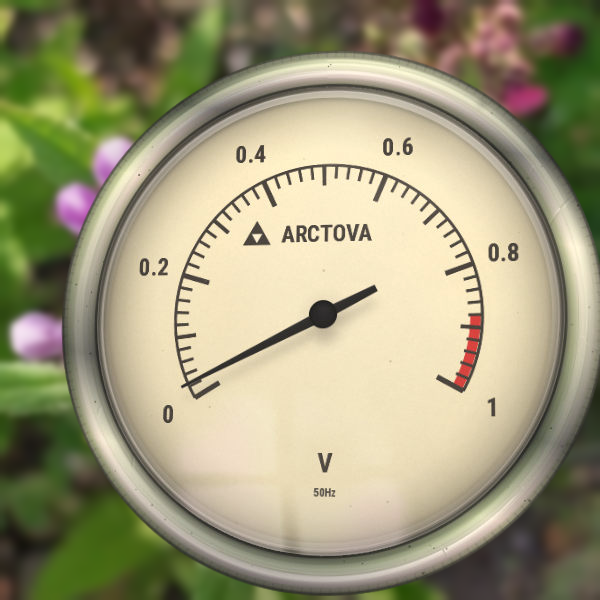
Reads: 0.02V
